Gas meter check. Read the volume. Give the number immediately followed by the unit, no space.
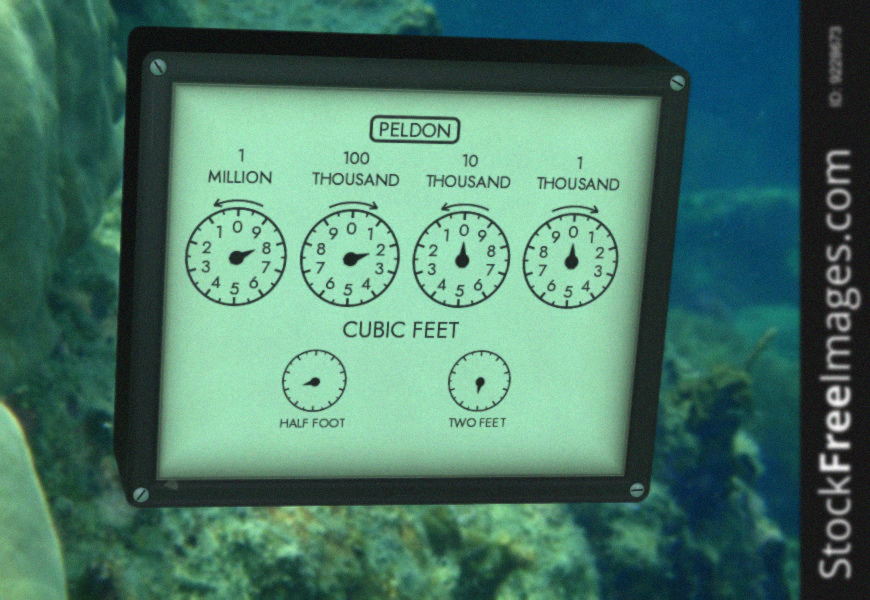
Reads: 820000ft³
